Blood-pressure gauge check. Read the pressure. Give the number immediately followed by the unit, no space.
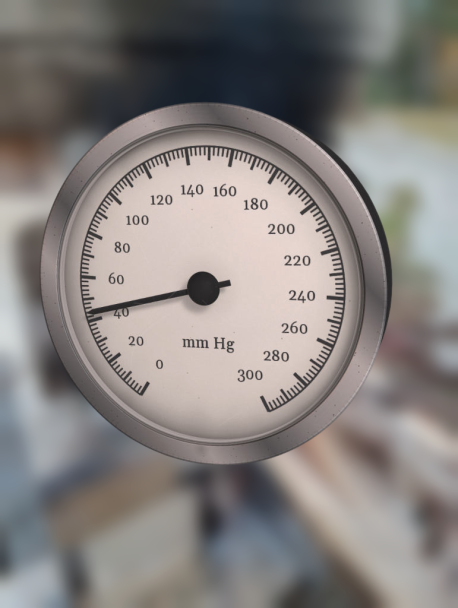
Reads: 44mmHg
